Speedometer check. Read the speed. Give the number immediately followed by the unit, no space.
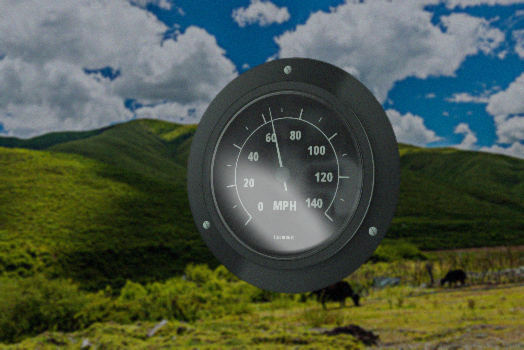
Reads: 65mph
